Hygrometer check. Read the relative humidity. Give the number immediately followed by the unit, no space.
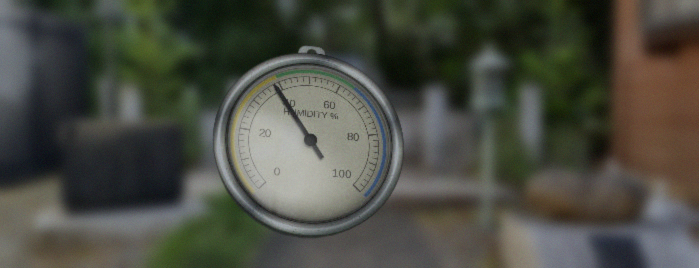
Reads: 38%
